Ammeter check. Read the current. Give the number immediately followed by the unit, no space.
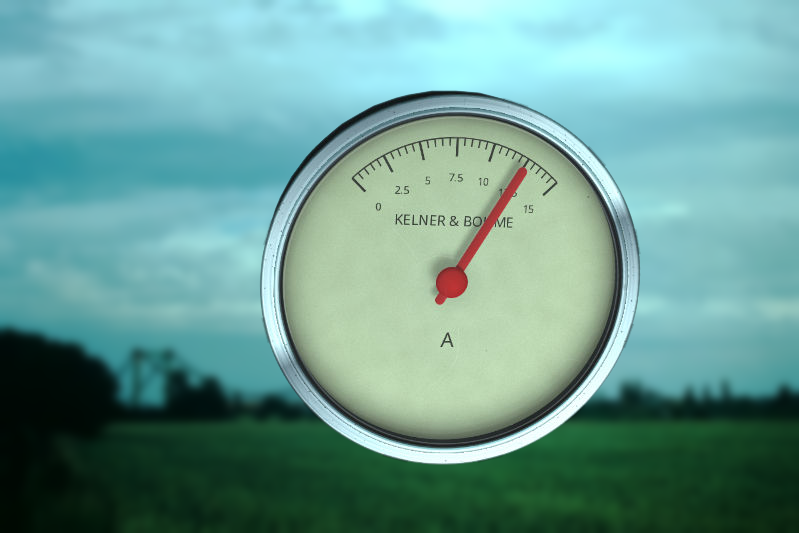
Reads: 12.5A
